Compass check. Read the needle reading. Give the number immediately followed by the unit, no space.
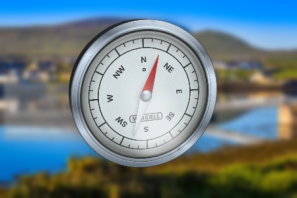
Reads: 20°
